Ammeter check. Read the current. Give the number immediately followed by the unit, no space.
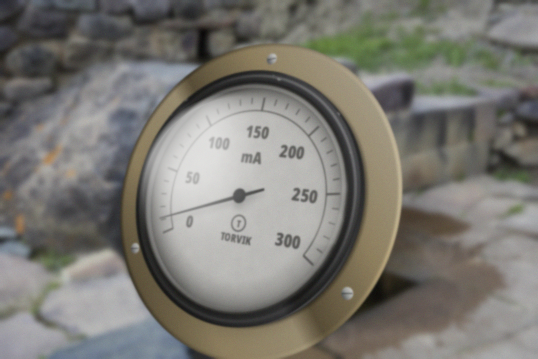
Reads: 10mA
